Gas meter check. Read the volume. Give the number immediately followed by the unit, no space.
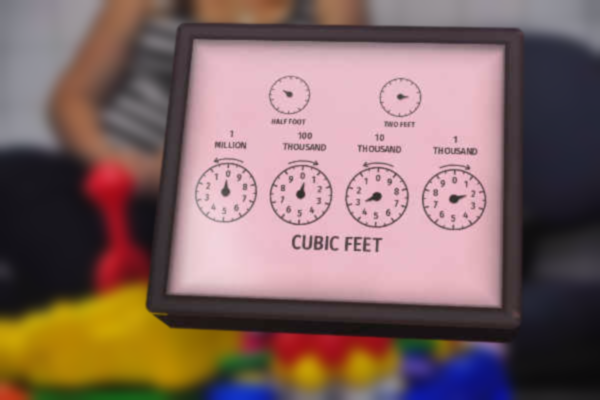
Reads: 3200ft³
